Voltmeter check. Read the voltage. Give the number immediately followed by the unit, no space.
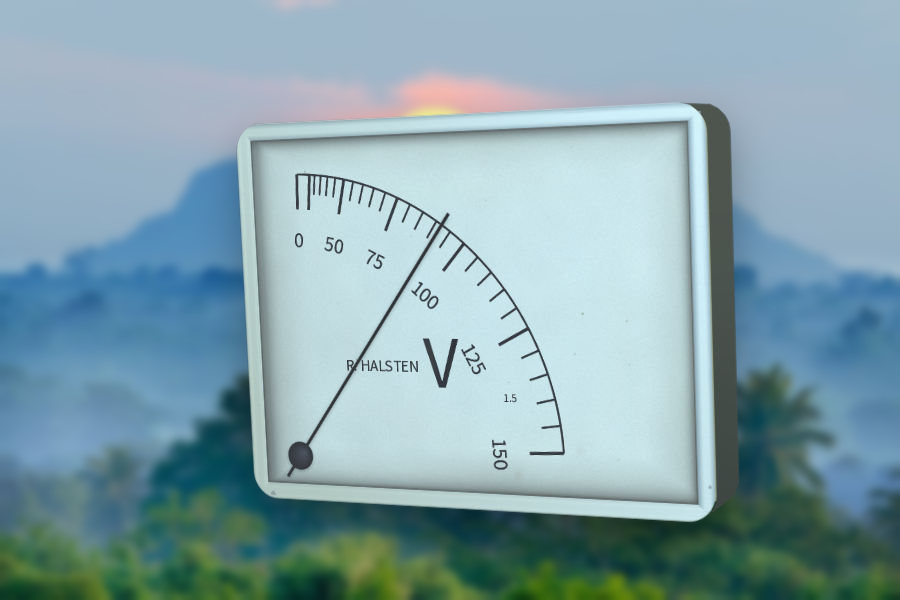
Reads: 92.5V
